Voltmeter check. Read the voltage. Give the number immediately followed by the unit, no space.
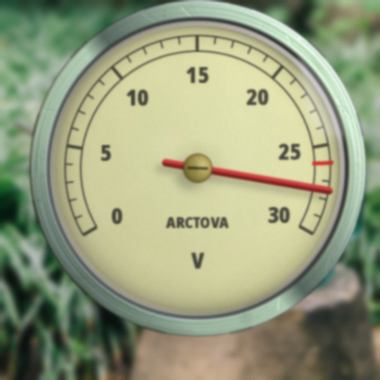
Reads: 27.5V
